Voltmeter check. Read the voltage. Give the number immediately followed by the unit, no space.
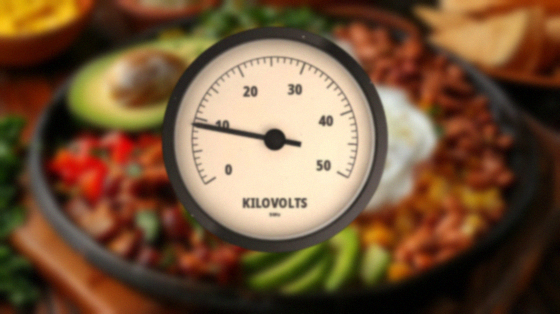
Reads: 9kV
